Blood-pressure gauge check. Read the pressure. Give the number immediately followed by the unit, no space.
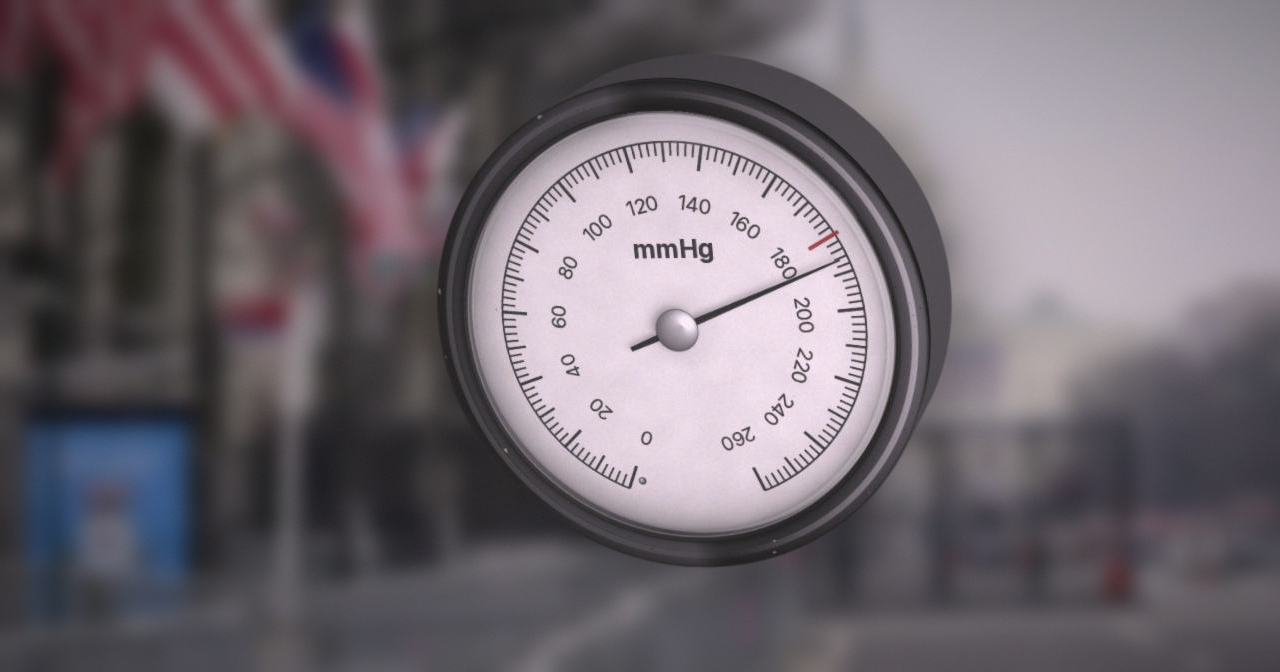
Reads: 186mmHg
